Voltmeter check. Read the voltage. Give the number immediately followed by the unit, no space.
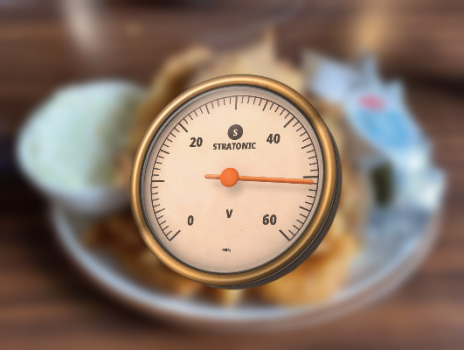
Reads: 51V
